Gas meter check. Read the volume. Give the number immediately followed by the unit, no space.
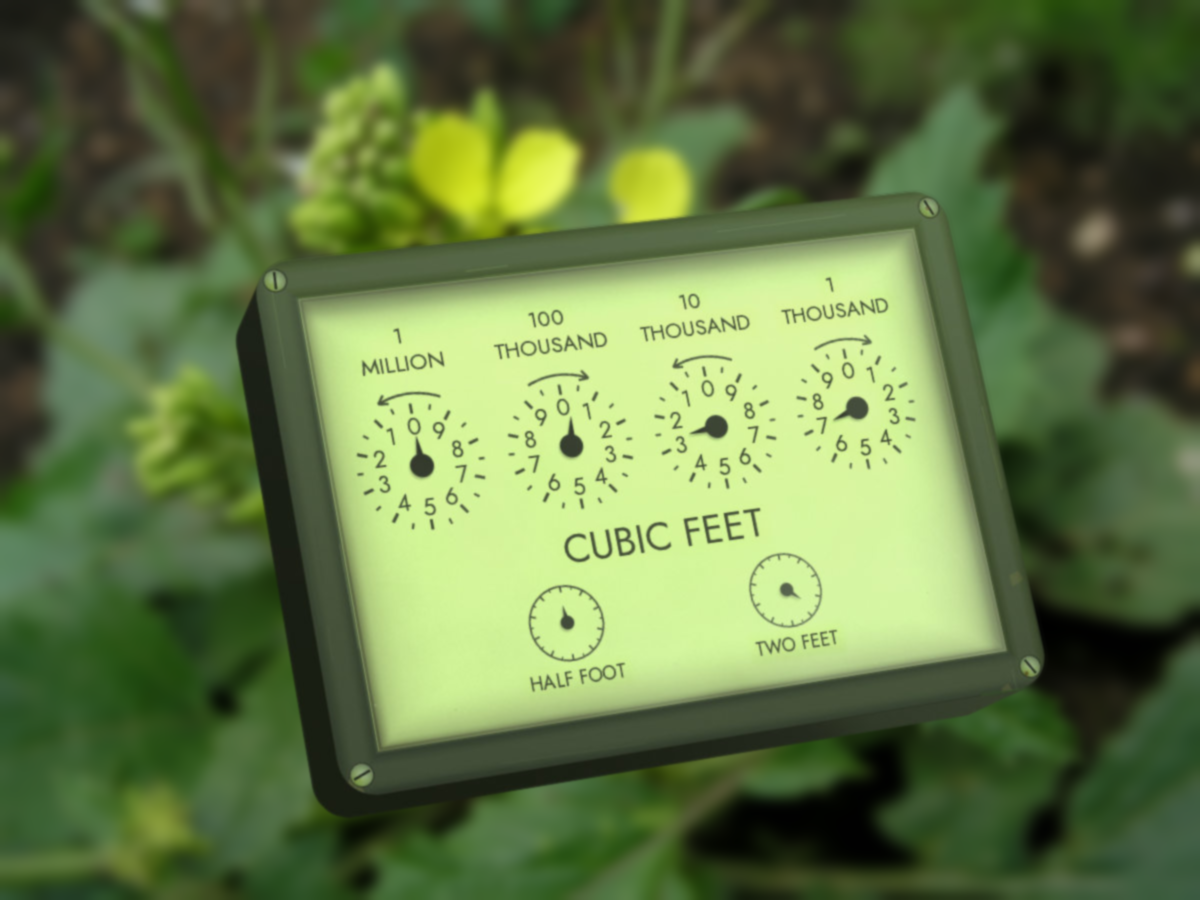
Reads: 2700ft³
